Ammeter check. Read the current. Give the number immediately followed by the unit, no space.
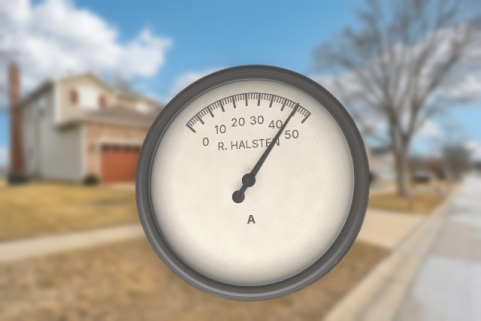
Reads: 45A
